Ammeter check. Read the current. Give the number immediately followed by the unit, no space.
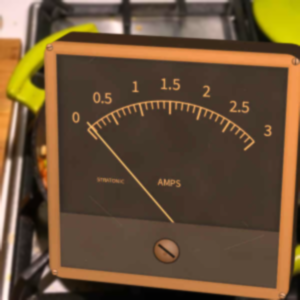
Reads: 0.1A
